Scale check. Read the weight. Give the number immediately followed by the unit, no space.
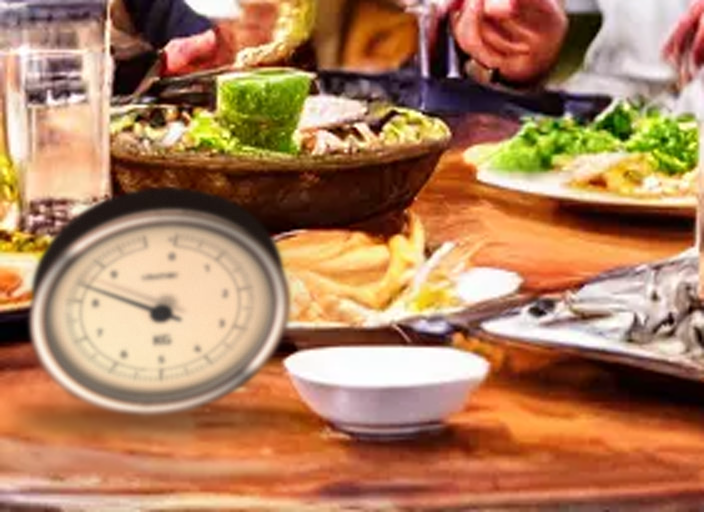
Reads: 8.5kg
